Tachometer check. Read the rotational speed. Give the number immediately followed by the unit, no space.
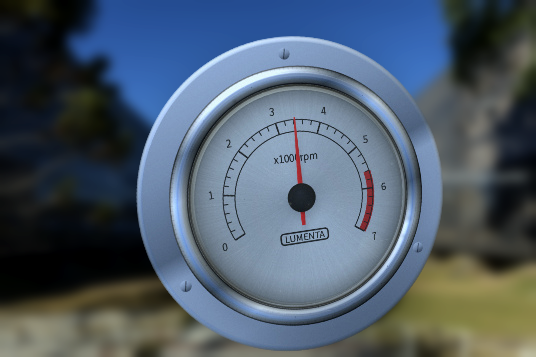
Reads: 3400rpm
